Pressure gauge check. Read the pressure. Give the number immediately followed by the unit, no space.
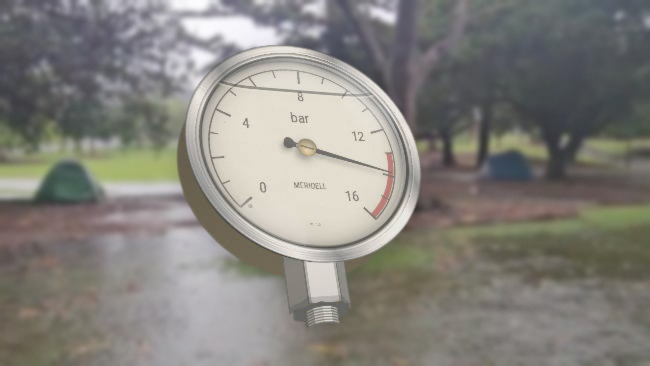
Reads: 14bar
